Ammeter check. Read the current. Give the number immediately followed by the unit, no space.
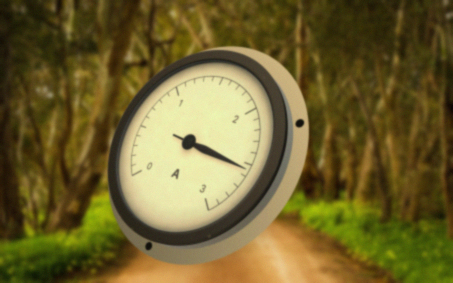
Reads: 2.55A
